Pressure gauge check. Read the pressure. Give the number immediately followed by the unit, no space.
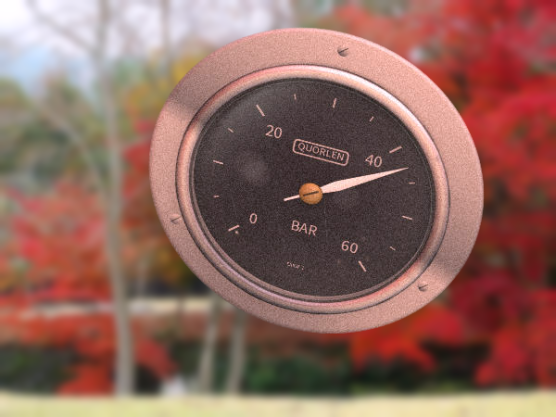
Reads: 42.5bar
